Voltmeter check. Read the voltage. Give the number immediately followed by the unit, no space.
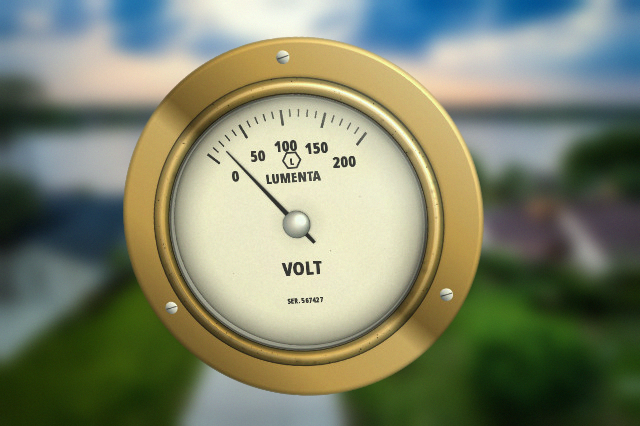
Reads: 20V
